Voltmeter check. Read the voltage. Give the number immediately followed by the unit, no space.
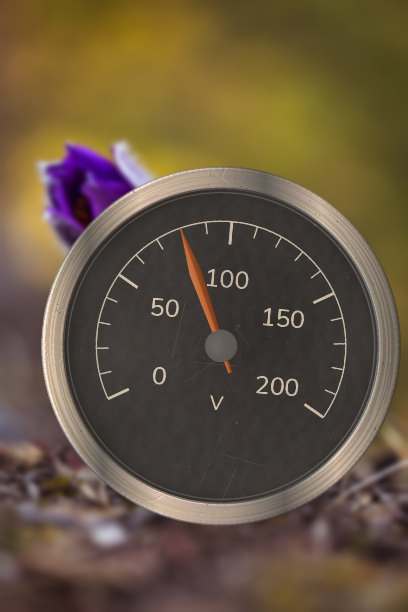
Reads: 80V
